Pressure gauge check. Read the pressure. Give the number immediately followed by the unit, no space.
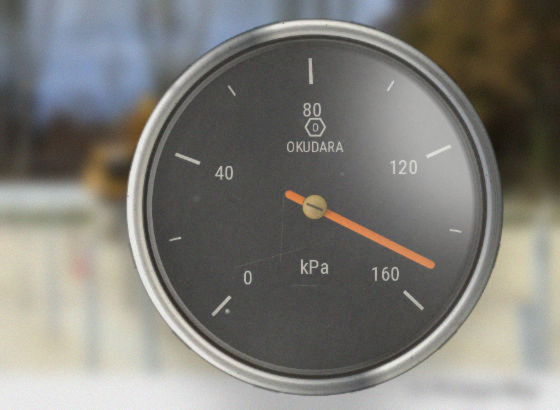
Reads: 150kPa
